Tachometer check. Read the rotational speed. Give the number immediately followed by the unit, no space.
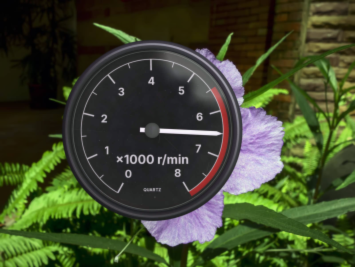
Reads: 6500rpm
